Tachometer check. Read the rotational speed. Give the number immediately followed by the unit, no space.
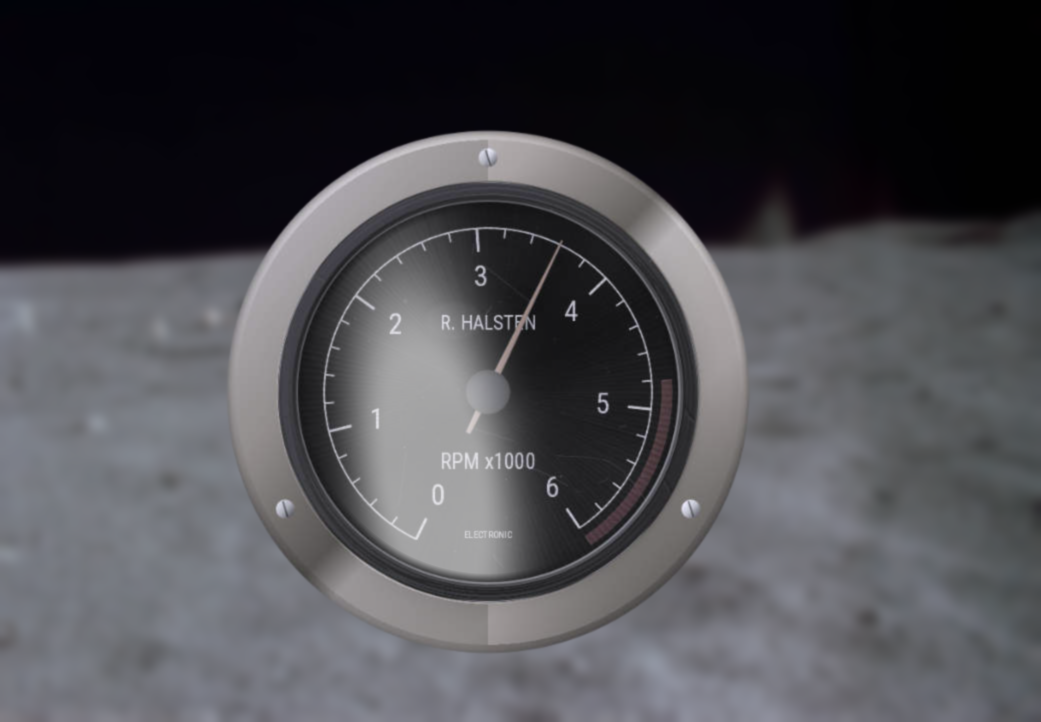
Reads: 3600rpm
